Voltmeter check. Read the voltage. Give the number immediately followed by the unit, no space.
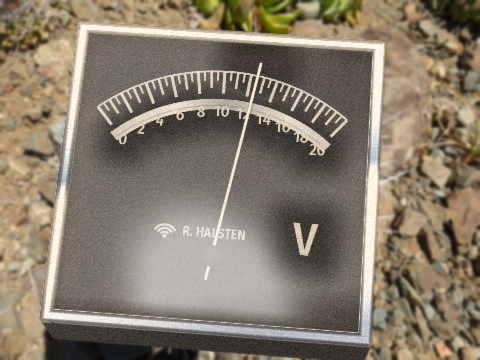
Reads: 12.5V
